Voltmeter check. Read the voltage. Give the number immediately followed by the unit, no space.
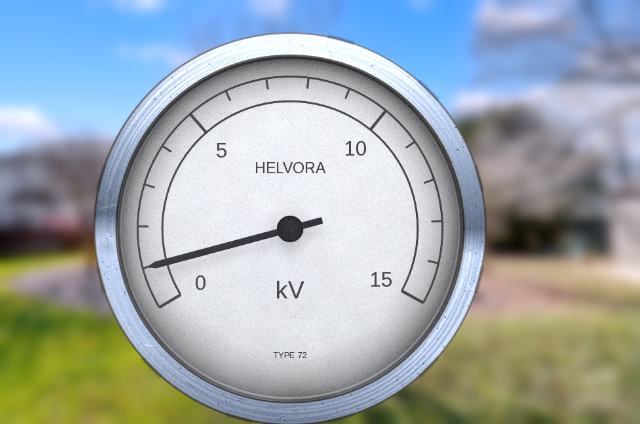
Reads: 1kV
